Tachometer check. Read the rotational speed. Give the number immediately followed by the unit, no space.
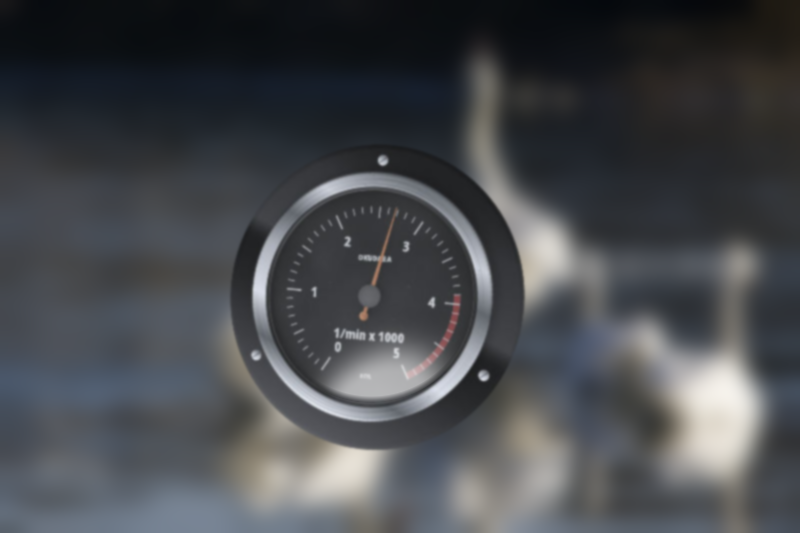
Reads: 2700rpm
